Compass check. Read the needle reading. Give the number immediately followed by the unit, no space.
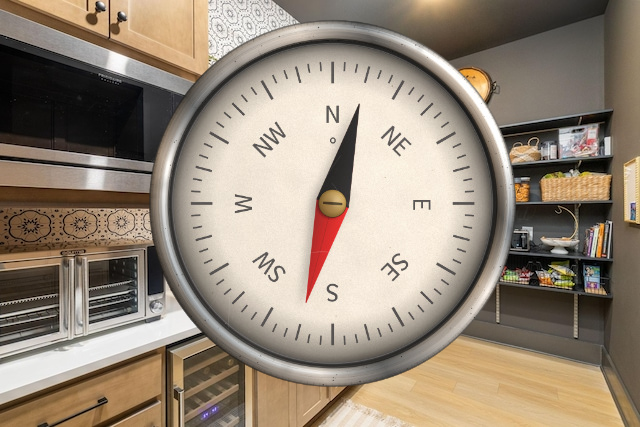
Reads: 195°
